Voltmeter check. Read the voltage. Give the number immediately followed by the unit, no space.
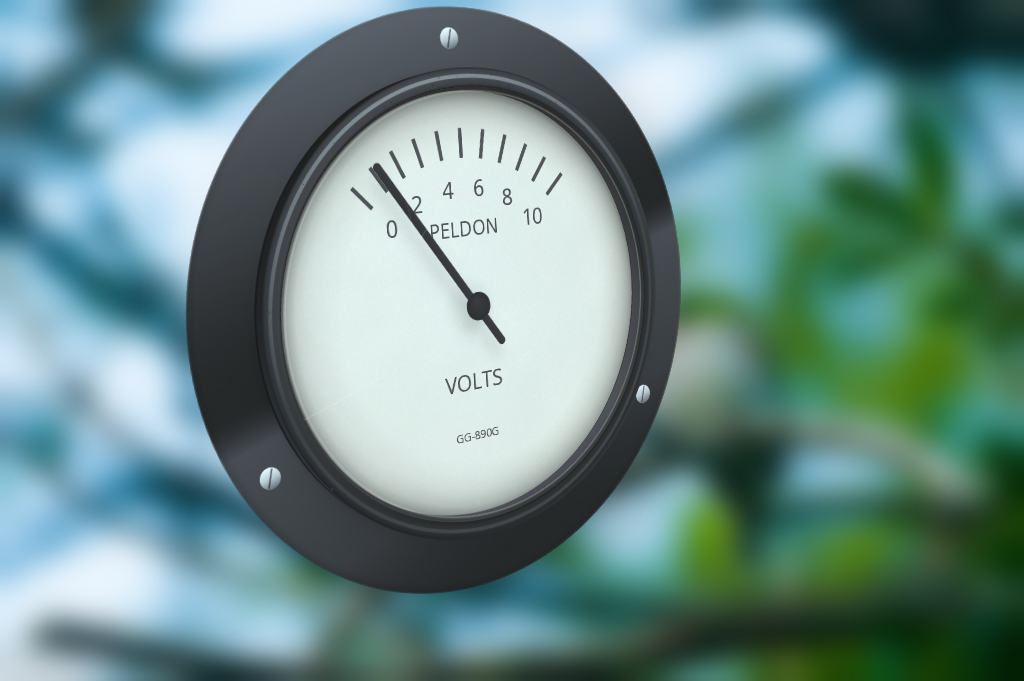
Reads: 1V
